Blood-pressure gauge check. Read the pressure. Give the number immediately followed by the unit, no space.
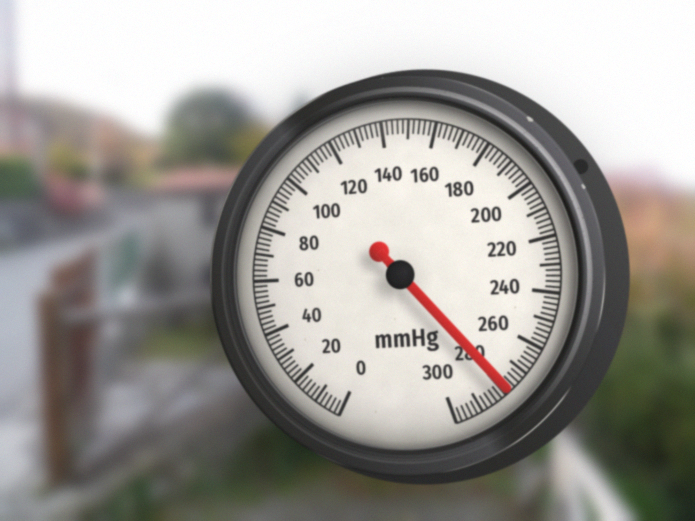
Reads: 278mmHg
